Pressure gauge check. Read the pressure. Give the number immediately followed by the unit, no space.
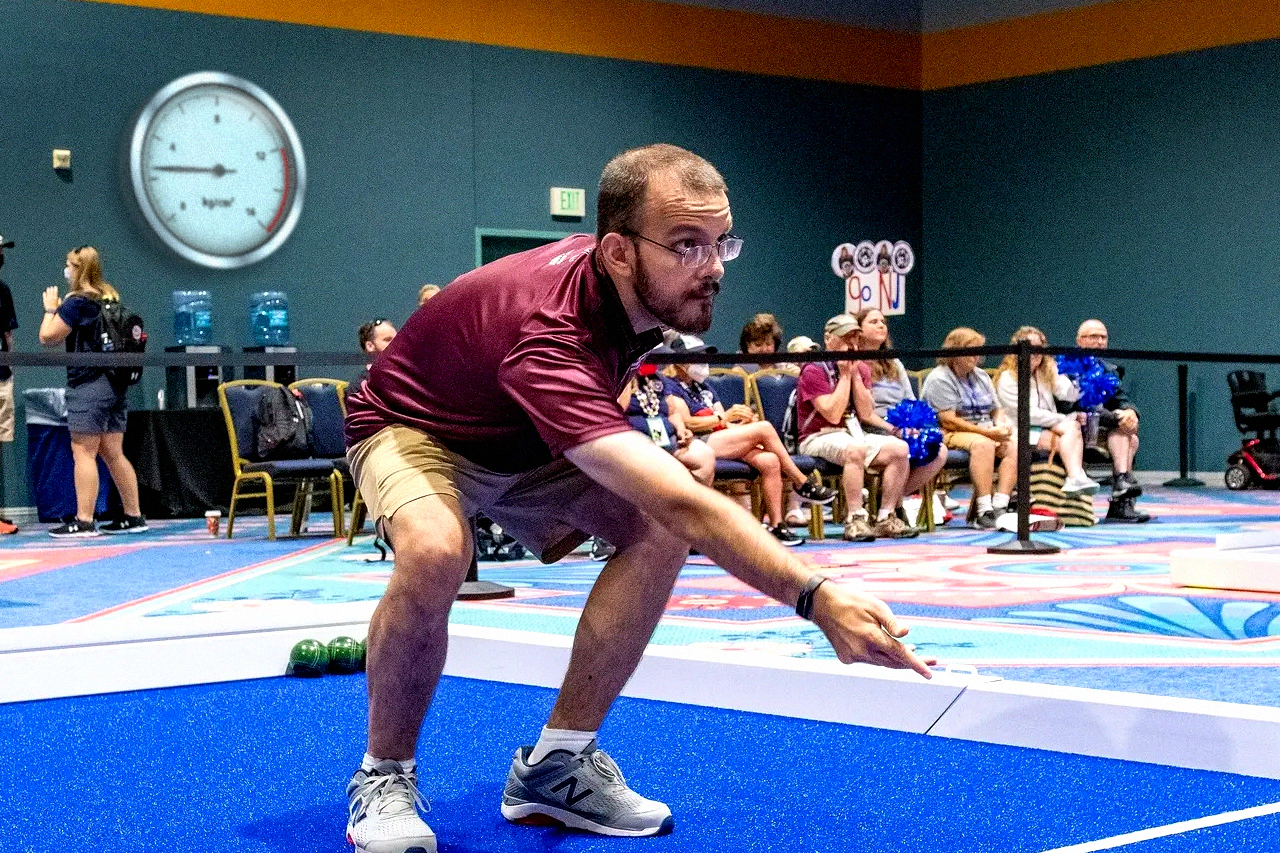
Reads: 2.5kg/cm²
